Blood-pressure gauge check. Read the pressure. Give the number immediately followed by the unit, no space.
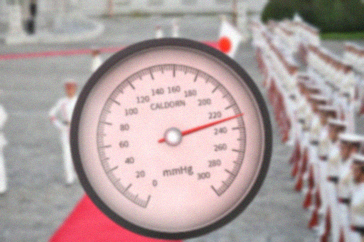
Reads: 230mmHg
